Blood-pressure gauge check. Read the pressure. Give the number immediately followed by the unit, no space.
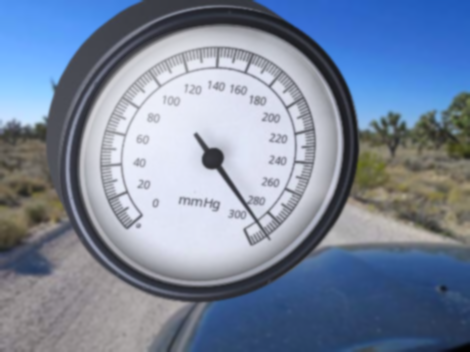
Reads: 290mmHg
